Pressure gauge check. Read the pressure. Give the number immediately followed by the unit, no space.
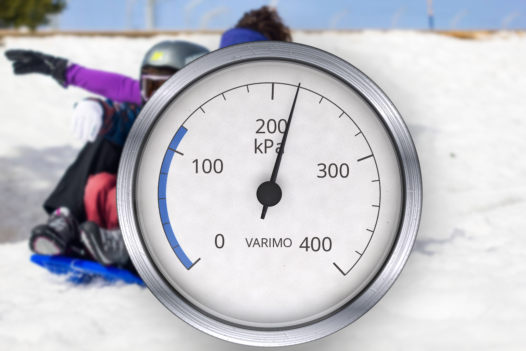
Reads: 220kPa
